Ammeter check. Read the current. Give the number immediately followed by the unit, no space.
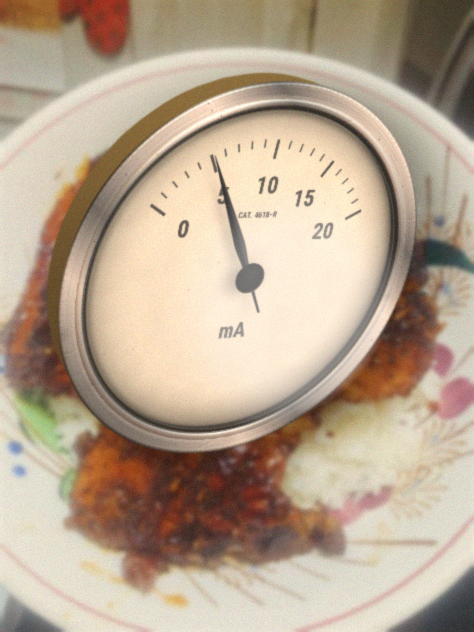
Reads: 5mA
